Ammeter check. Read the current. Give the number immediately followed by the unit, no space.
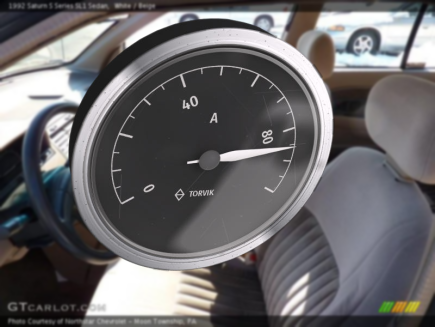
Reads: 85A
